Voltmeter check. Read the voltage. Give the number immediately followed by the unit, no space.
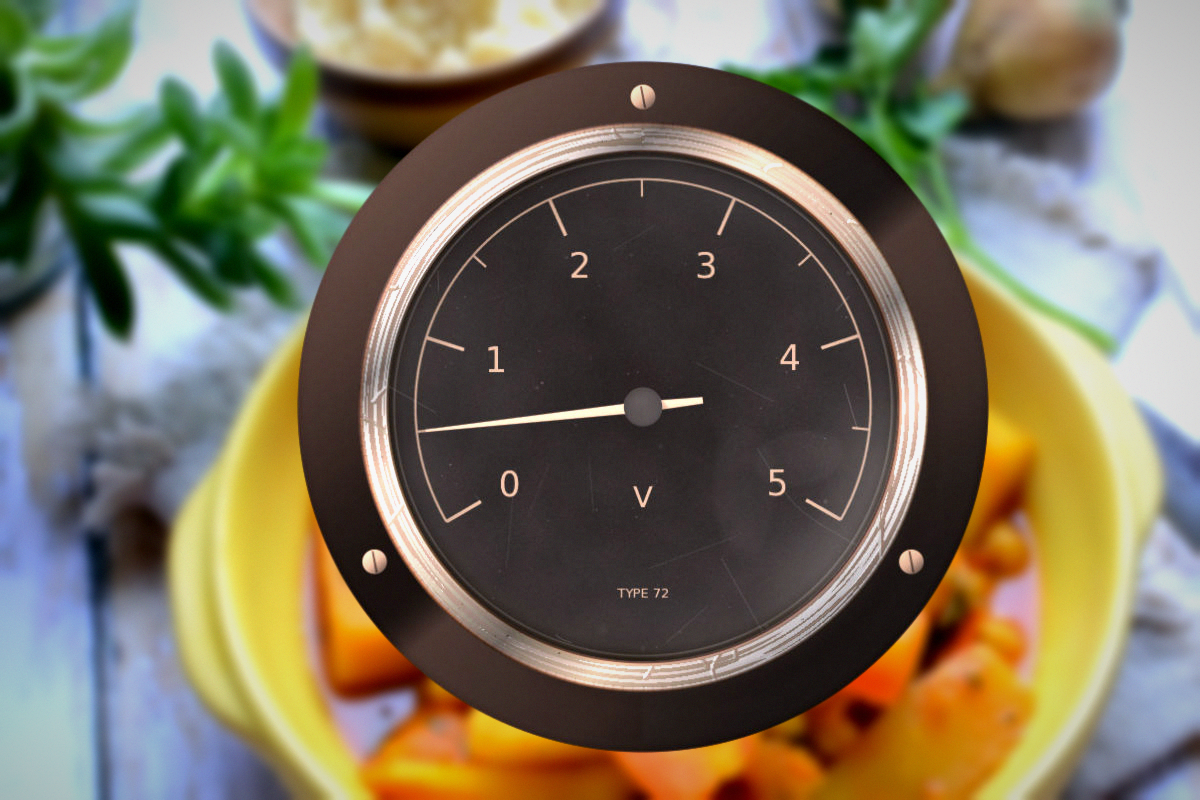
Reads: 0.5V
